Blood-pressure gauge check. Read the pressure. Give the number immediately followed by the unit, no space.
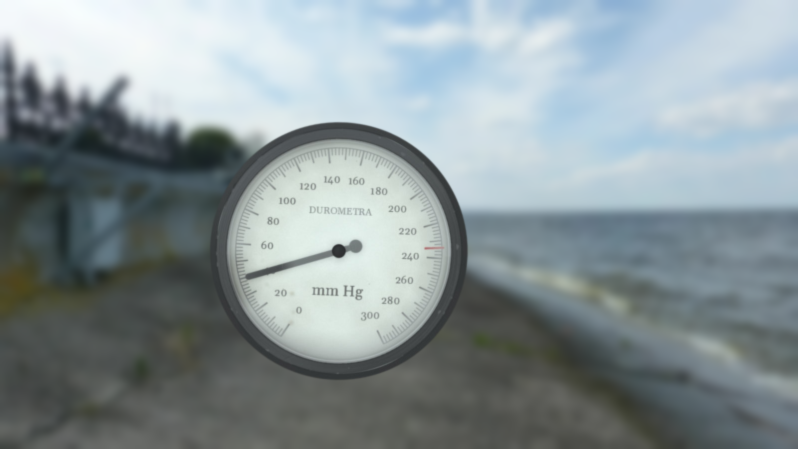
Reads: 40mmHg
